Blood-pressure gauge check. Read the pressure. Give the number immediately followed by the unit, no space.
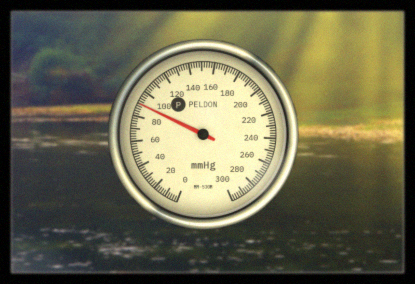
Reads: 90mmHg
